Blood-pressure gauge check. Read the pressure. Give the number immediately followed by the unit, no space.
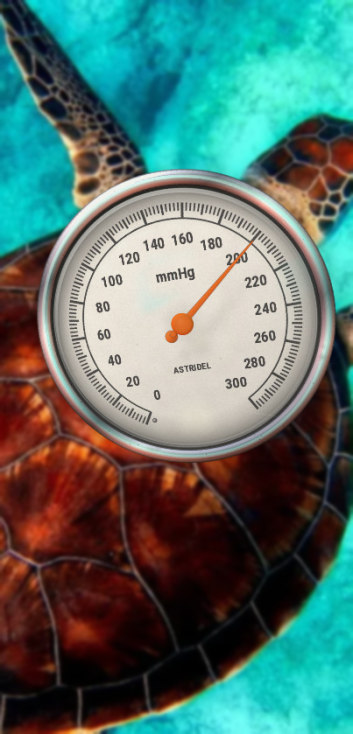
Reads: 200mmHg
